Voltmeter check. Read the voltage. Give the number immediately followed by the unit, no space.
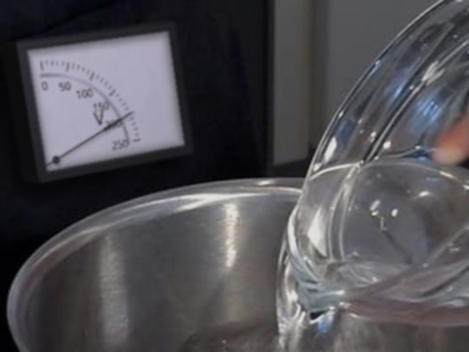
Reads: 200V
